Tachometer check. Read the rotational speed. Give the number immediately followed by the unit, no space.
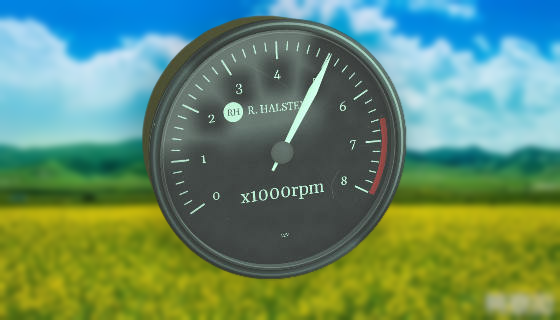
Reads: 5000rpm
